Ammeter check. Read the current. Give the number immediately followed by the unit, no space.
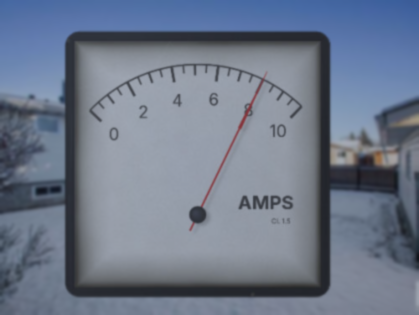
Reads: 8A
